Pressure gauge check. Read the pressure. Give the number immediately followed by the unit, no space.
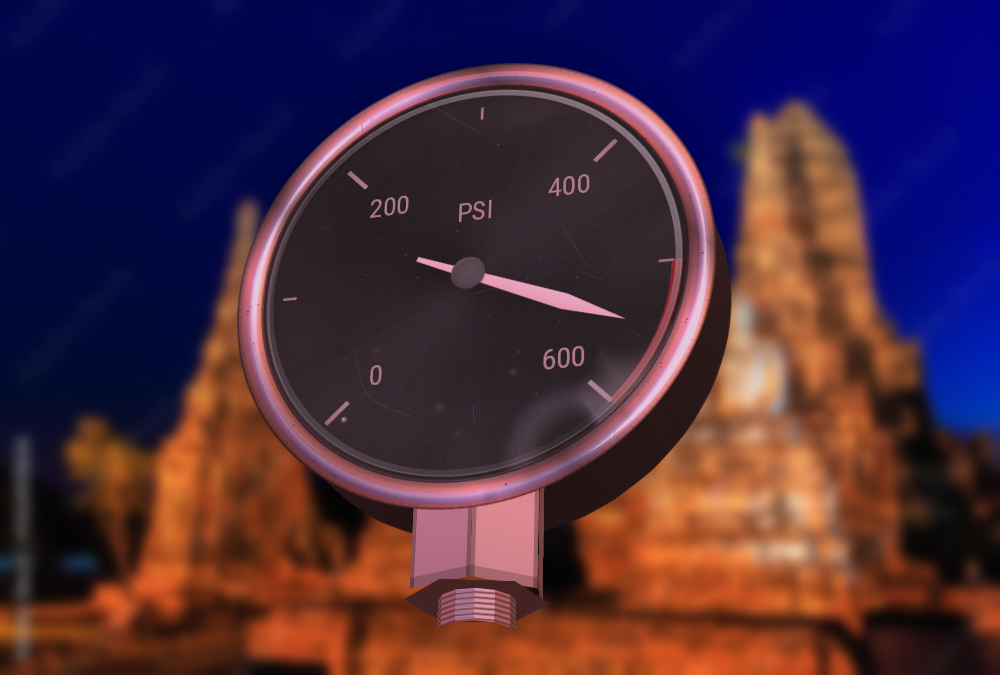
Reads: 550psi
